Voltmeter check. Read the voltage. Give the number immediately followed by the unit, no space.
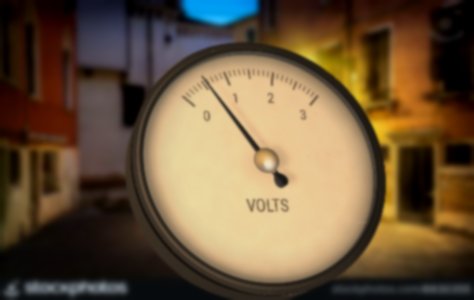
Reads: 0.5V
